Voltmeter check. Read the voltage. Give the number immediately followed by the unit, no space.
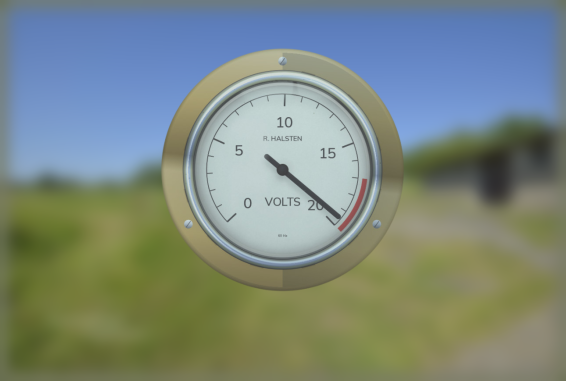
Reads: 19.5V
